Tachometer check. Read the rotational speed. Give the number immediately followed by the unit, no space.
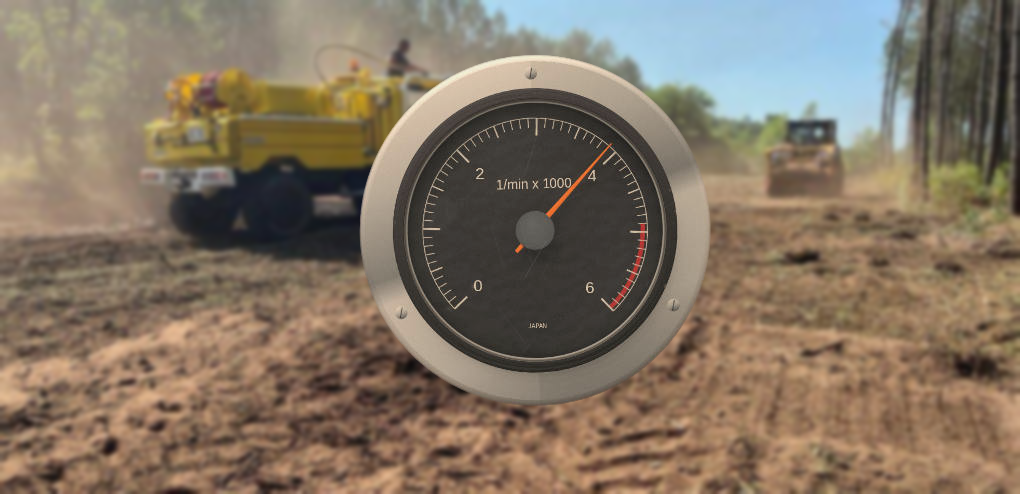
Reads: 3900rpm
